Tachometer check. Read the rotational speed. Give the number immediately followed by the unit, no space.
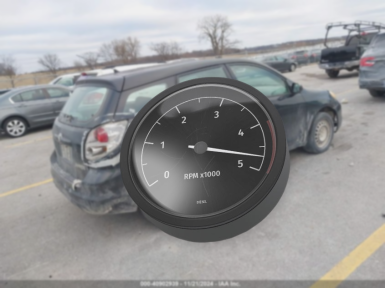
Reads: 4750rpm
